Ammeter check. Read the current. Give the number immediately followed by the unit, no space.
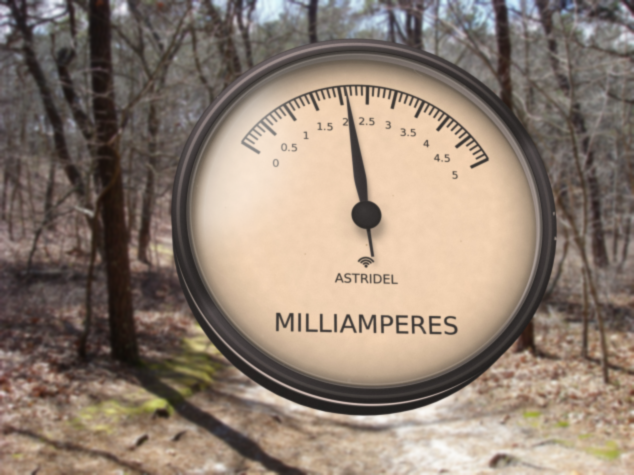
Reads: 2.1mA
